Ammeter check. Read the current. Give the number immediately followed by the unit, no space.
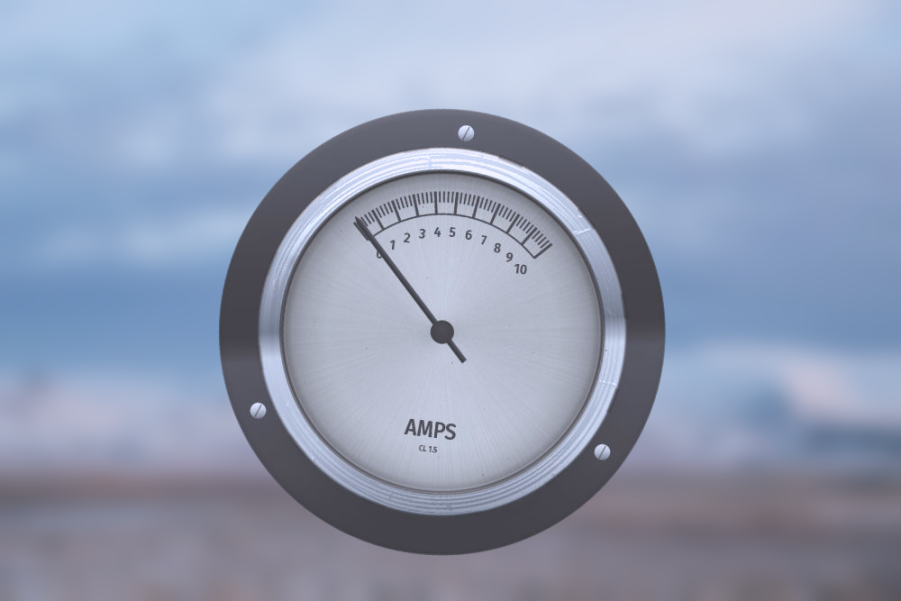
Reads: 0.2A
